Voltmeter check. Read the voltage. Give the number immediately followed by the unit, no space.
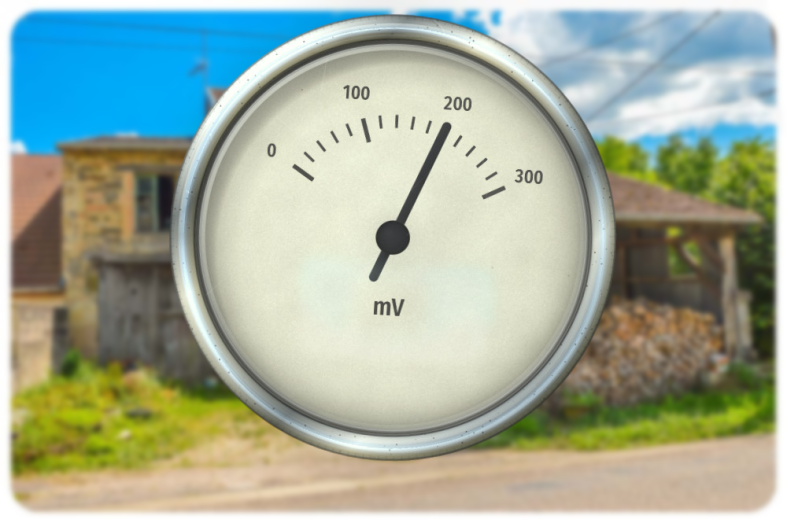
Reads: 200mV
